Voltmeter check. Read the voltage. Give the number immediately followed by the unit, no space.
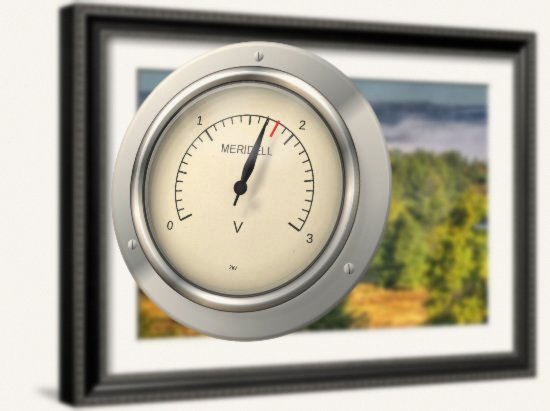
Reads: 1.7V
